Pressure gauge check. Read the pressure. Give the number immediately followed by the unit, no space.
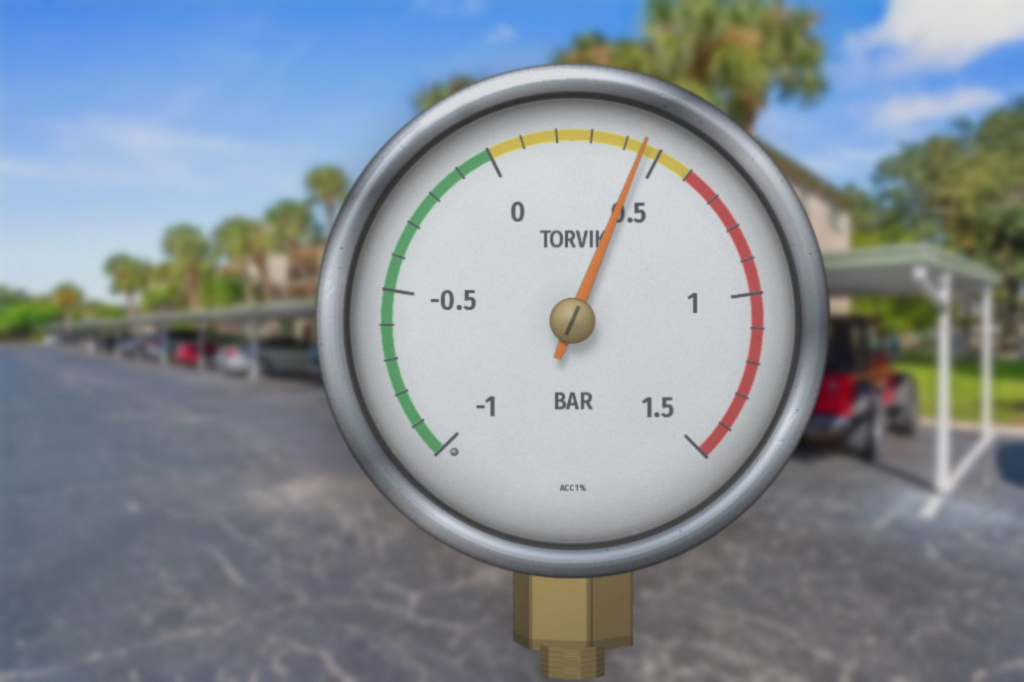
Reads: 0.45bar
